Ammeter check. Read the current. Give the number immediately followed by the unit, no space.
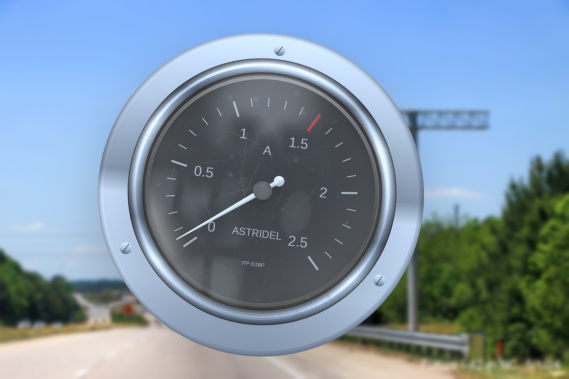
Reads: 0.05A
